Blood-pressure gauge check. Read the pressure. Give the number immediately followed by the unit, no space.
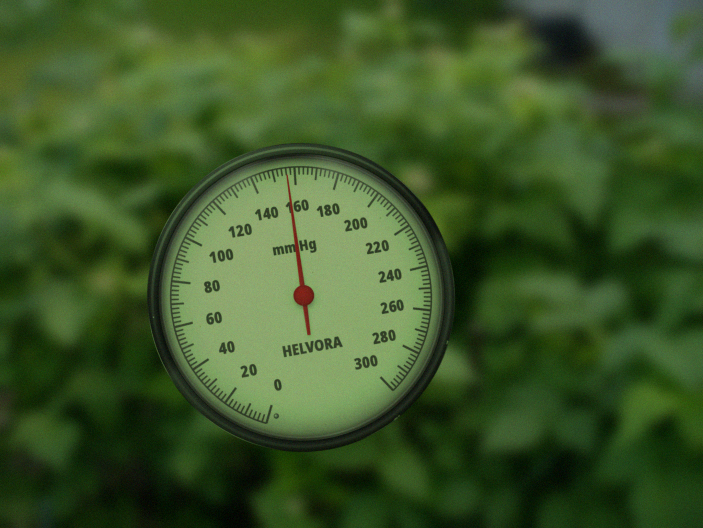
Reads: 156mmHg
